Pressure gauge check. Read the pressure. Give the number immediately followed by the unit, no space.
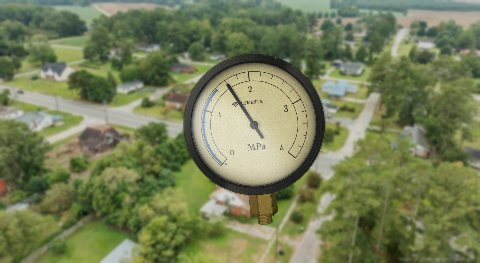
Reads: 1.6MPa
